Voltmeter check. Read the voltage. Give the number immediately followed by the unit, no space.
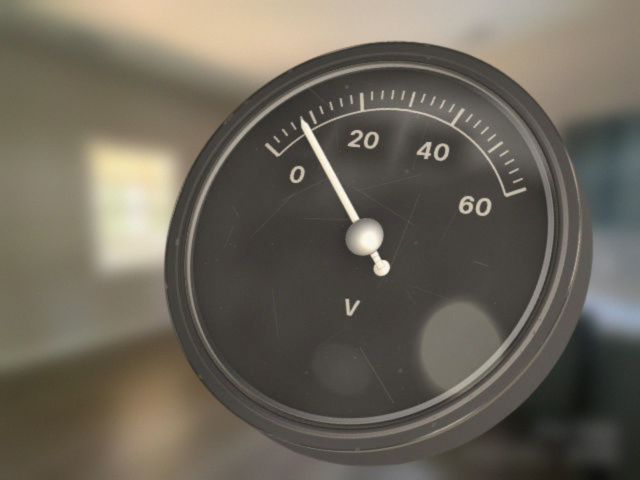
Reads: 8V
